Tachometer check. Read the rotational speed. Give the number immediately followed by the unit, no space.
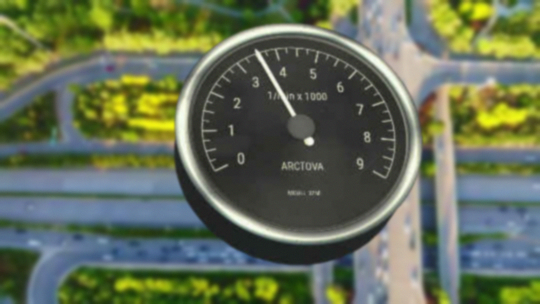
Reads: 3500rpm
